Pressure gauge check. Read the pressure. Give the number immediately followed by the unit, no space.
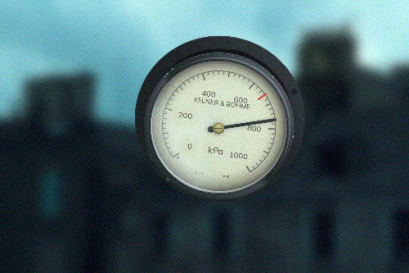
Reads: 760kPa
